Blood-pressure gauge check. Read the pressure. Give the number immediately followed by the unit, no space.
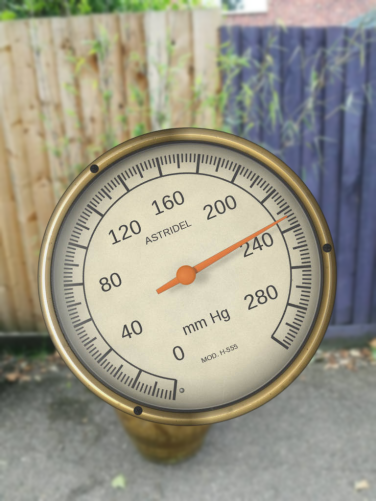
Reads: 234mmHg
